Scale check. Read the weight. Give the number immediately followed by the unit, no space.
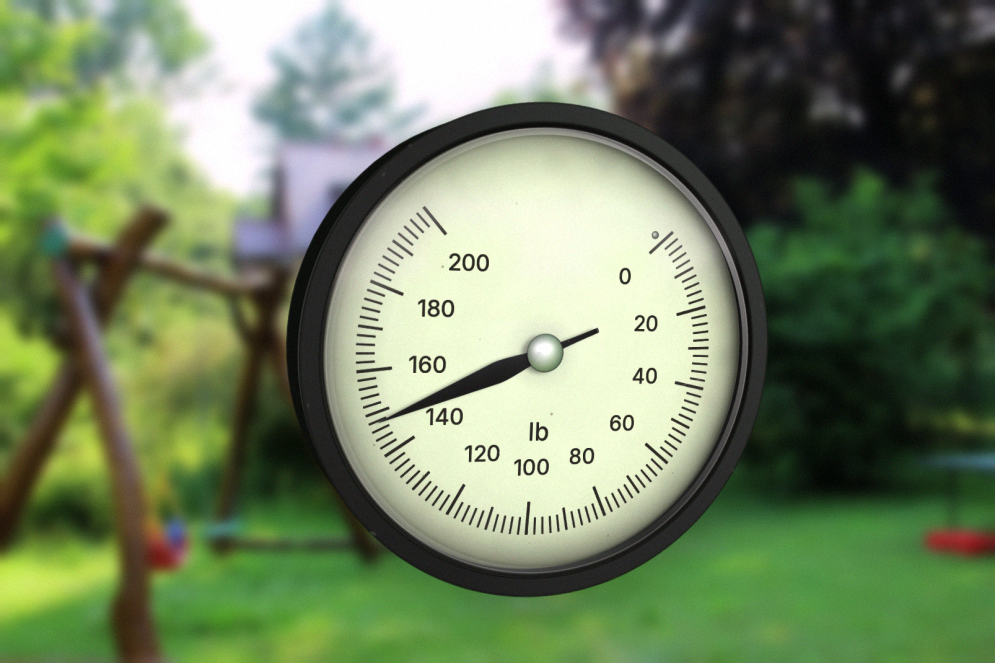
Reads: 148lb
